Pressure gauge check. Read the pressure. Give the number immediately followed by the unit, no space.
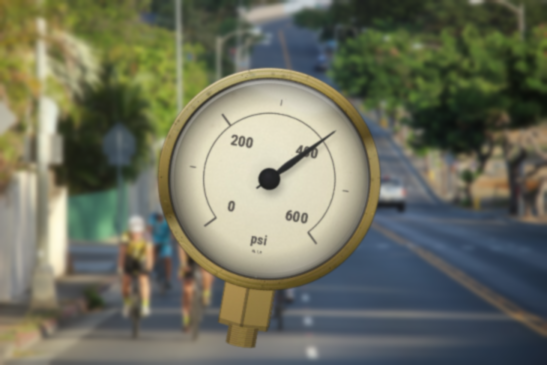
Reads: 400psi
